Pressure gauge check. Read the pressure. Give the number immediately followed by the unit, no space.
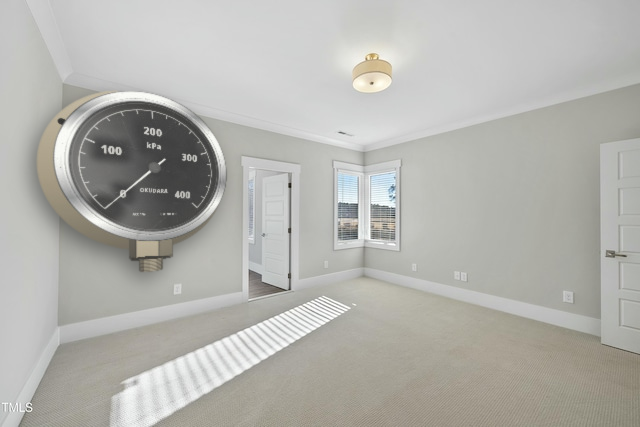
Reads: 0kPa
